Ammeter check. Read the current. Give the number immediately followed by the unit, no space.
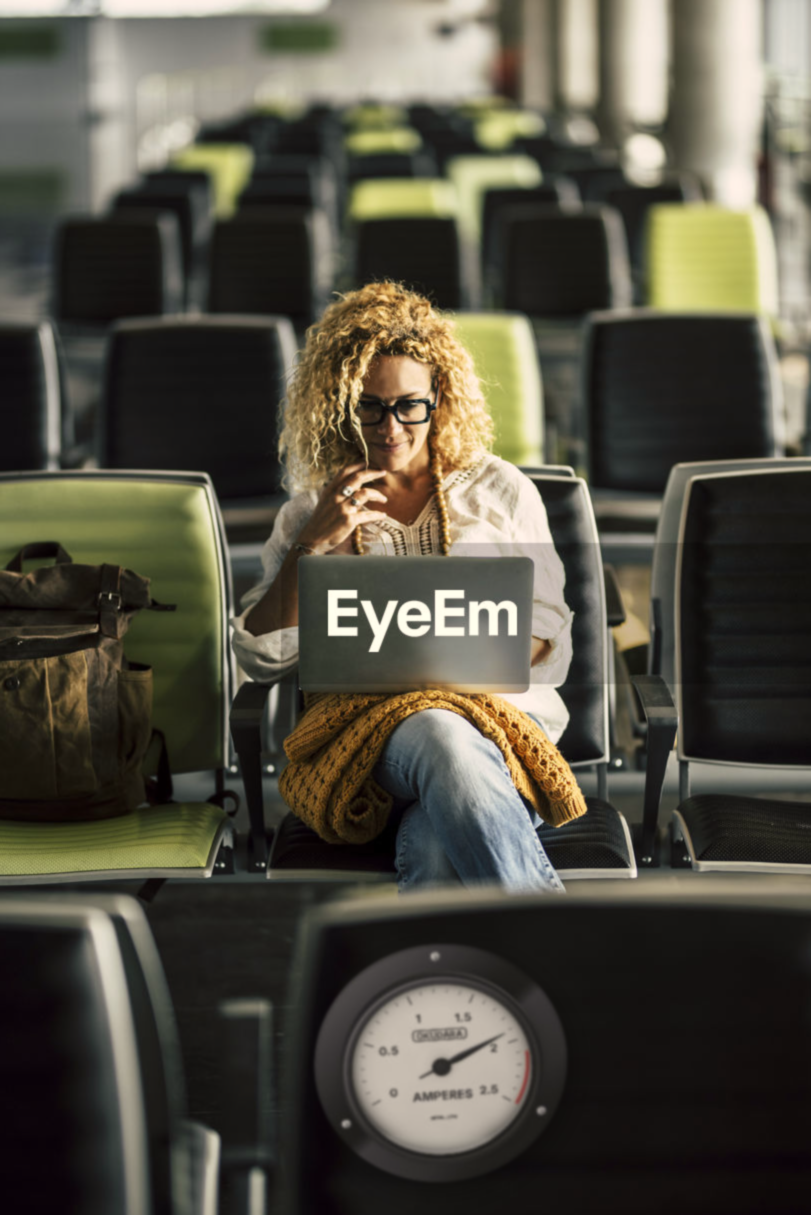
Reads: 1.9A
